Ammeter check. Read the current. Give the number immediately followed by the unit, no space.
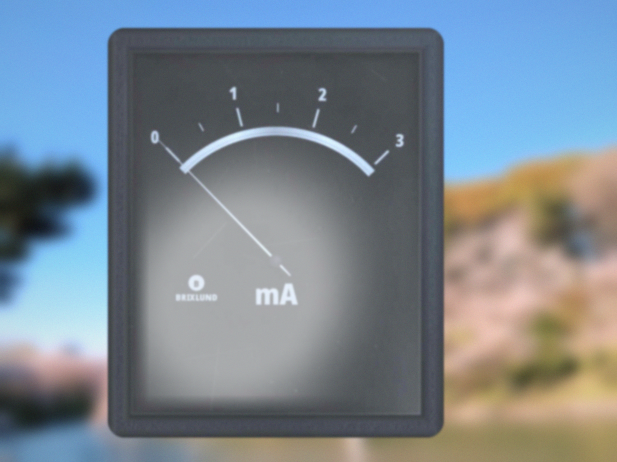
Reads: 0mA
